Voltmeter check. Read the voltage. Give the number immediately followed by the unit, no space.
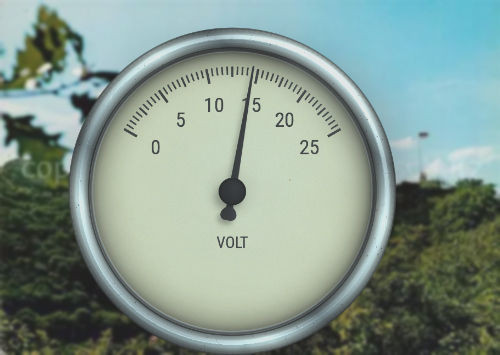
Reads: 14.5V
